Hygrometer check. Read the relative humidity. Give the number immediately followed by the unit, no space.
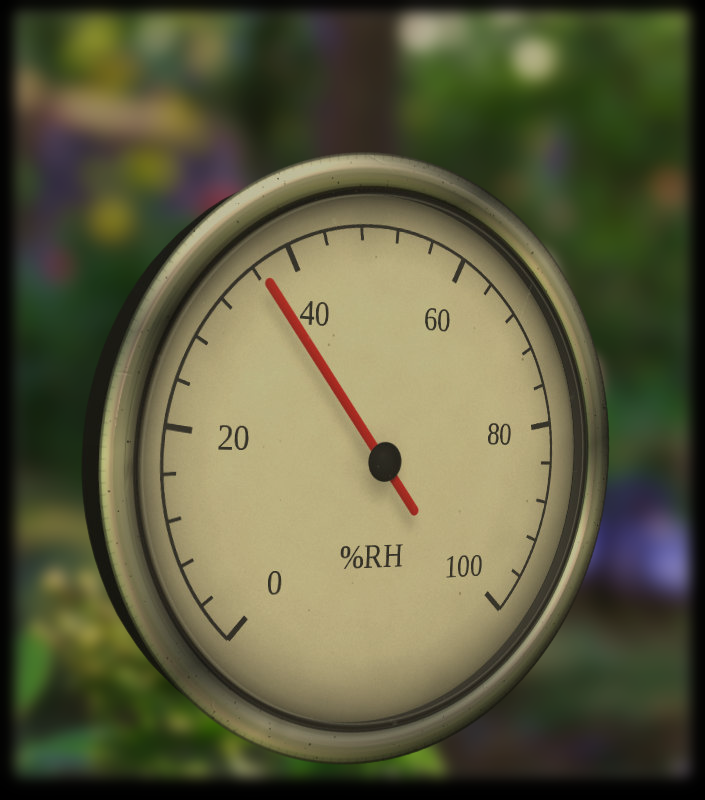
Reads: 36%
